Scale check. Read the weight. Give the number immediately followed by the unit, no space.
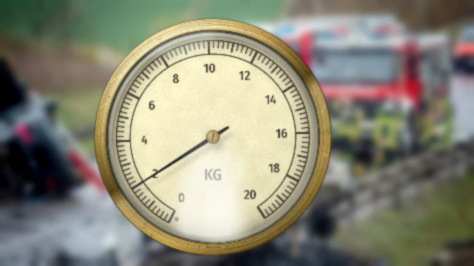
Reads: 2kg
